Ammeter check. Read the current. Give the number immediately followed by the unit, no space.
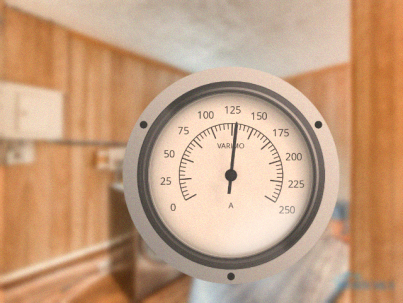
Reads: 130A
